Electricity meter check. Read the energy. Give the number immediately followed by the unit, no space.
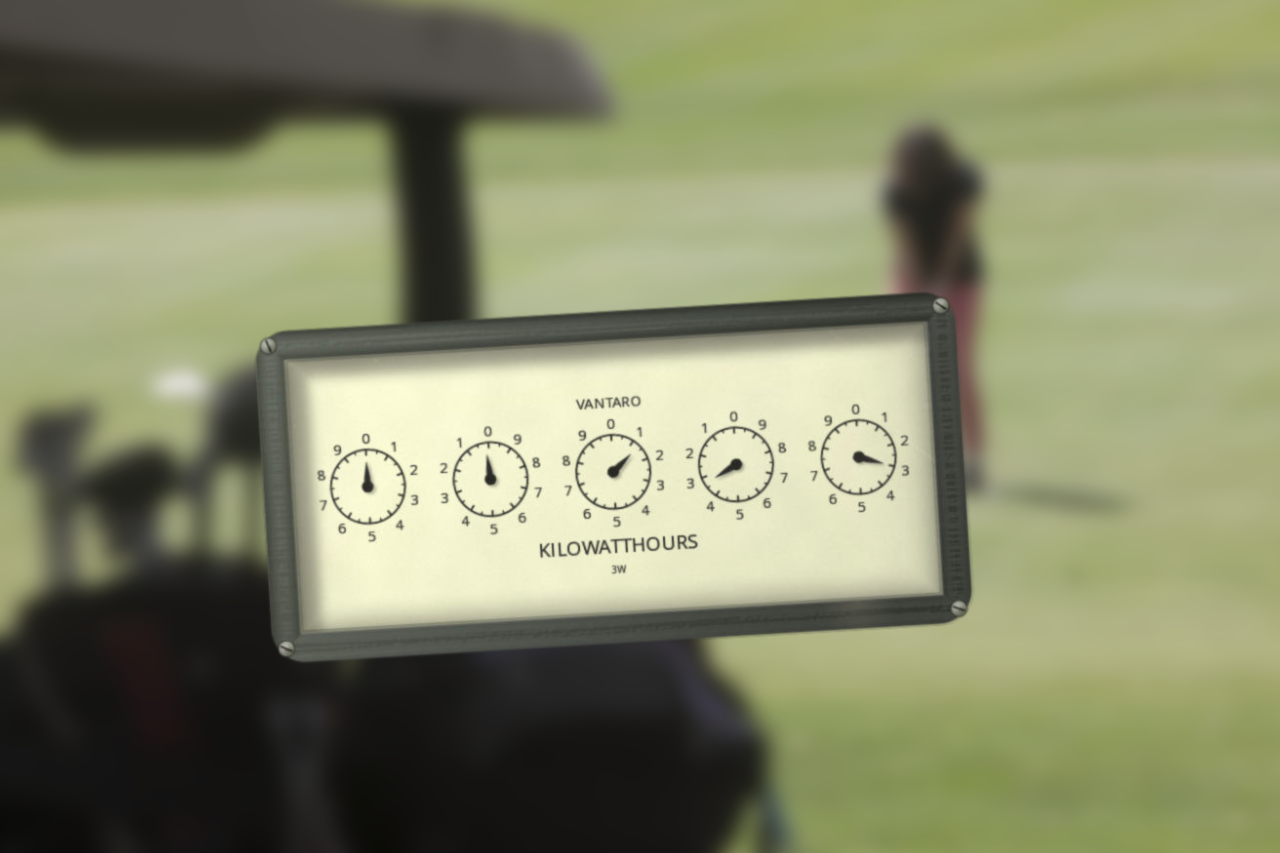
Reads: 133kWh
